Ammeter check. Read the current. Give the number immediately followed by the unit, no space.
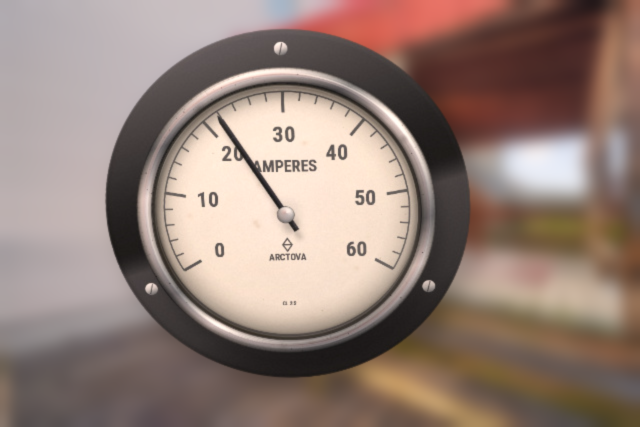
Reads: 22A
